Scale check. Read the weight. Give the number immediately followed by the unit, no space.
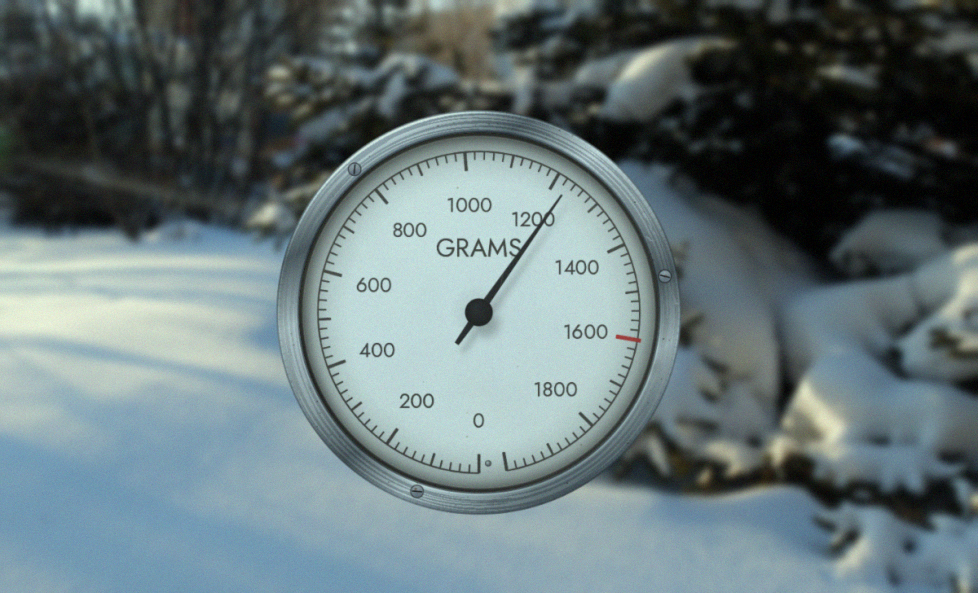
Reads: 1230g
